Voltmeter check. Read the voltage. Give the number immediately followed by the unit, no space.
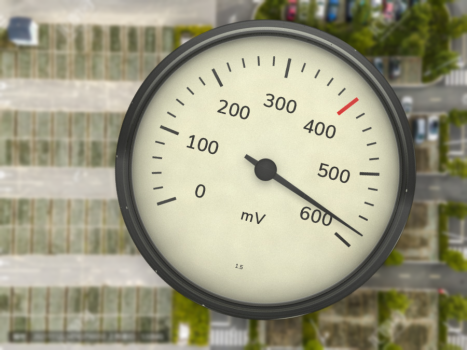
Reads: 580mV
